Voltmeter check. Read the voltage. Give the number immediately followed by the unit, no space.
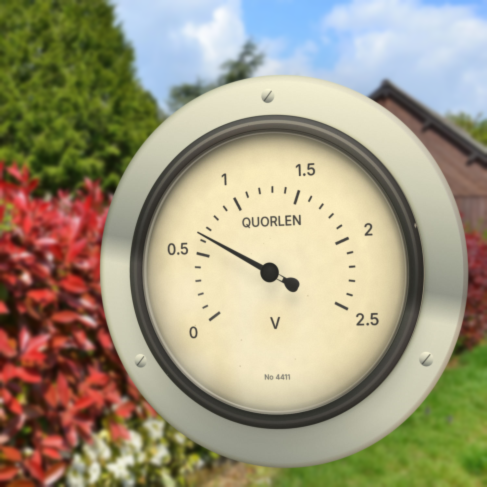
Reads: 0.65V
